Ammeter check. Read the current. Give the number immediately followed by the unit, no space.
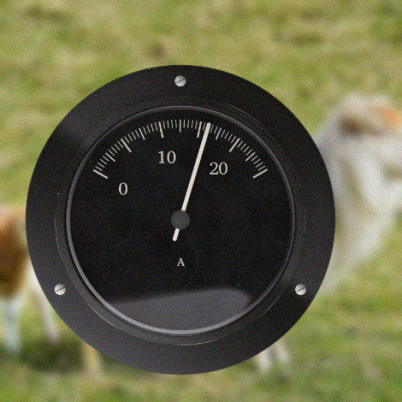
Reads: 16A
